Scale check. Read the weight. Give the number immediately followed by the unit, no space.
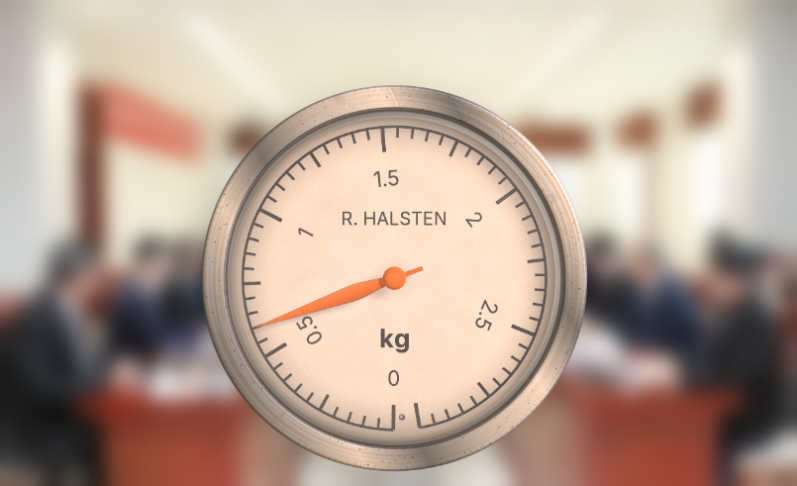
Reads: 0.6kg
